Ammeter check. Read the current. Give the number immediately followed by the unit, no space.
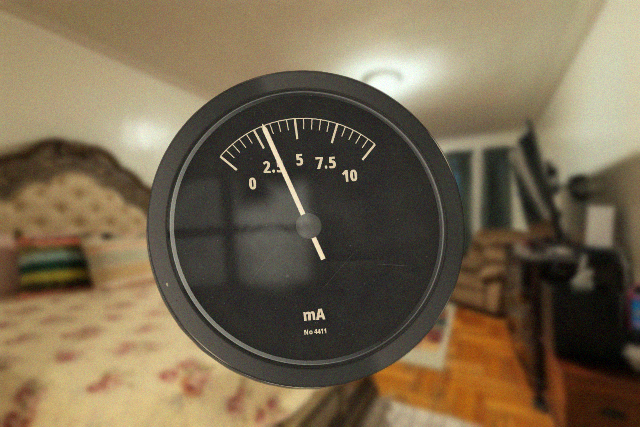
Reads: 3mA
